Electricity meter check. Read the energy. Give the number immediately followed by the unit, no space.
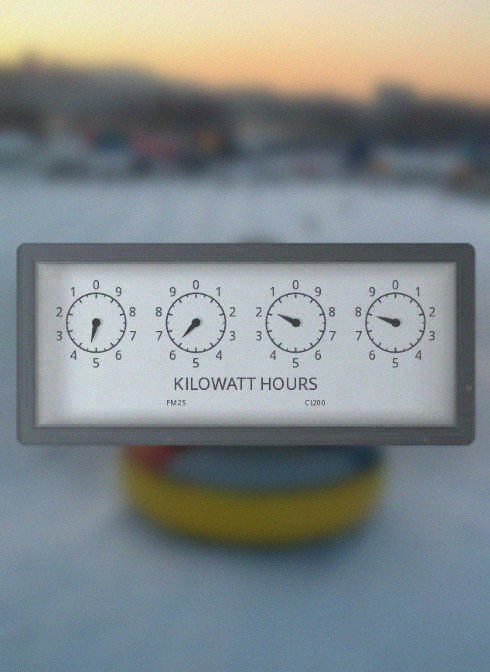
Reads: 4618kWh
